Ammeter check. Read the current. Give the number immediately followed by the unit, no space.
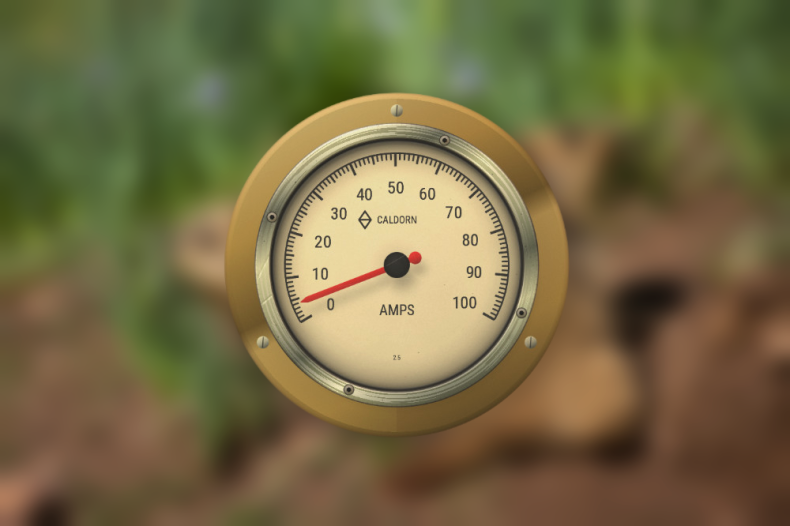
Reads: 4A
